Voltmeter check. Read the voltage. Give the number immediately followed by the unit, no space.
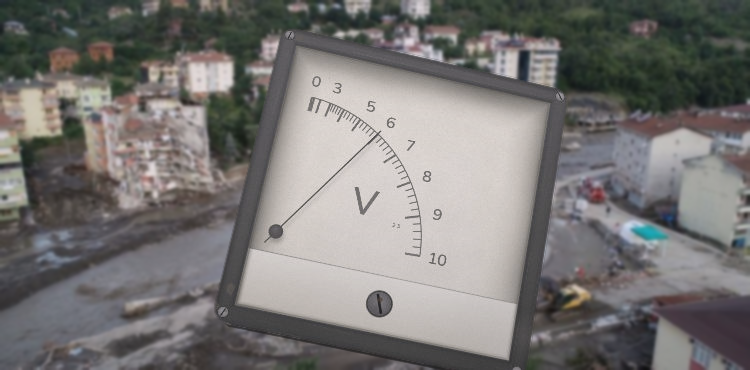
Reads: 6V
